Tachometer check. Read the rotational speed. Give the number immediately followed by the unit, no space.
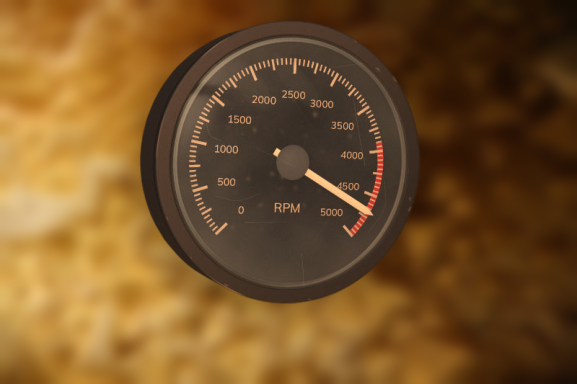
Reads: 4700rpm
